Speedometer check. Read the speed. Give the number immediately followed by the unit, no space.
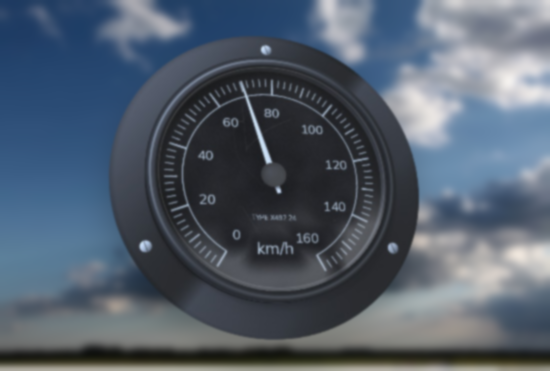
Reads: 70km/h
